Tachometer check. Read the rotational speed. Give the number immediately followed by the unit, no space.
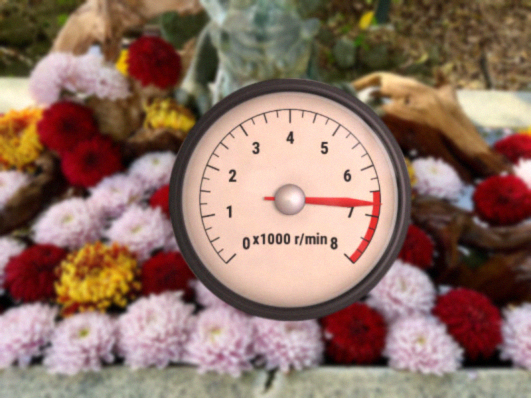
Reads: 6750rpm
